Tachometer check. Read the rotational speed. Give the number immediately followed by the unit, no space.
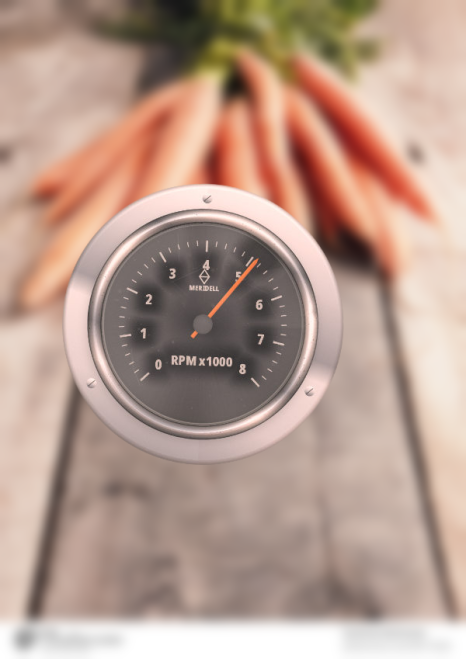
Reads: 5100rpm
